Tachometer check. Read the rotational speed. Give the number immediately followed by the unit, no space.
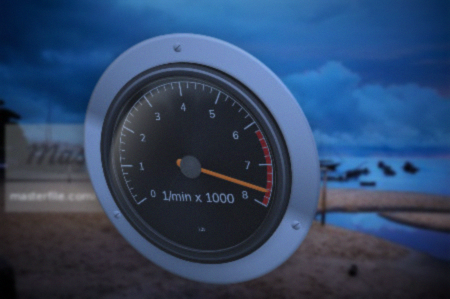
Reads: 7600rpm
